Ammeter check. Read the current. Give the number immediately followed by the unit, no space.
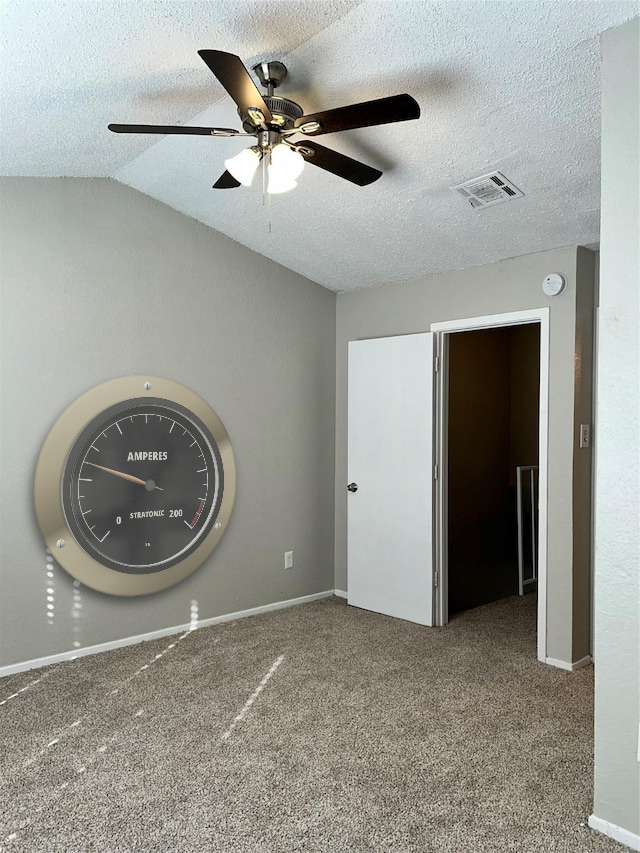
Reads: 50A
